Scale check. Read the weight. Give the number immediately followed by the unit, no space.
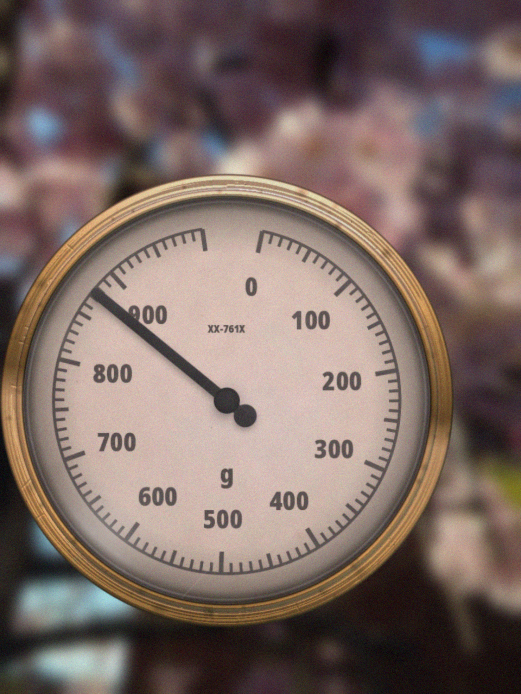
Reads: 875g
